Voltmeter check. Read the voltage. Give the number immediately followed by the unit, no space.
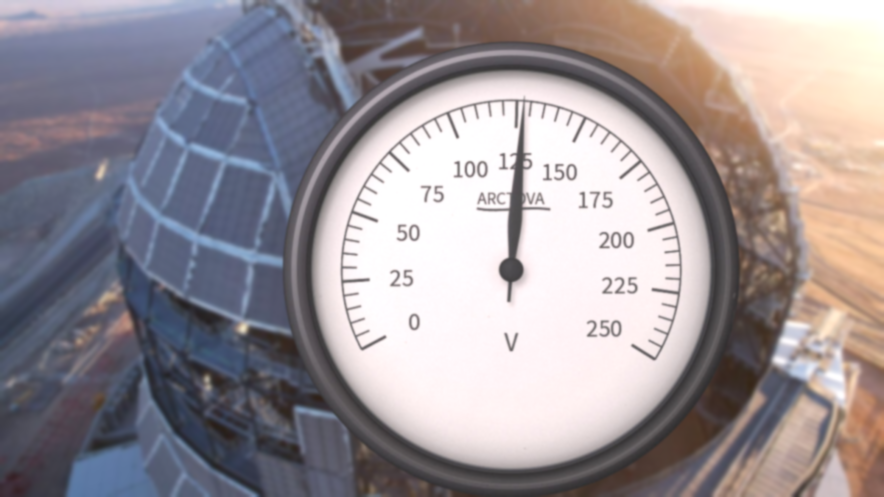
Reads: 127.5V
